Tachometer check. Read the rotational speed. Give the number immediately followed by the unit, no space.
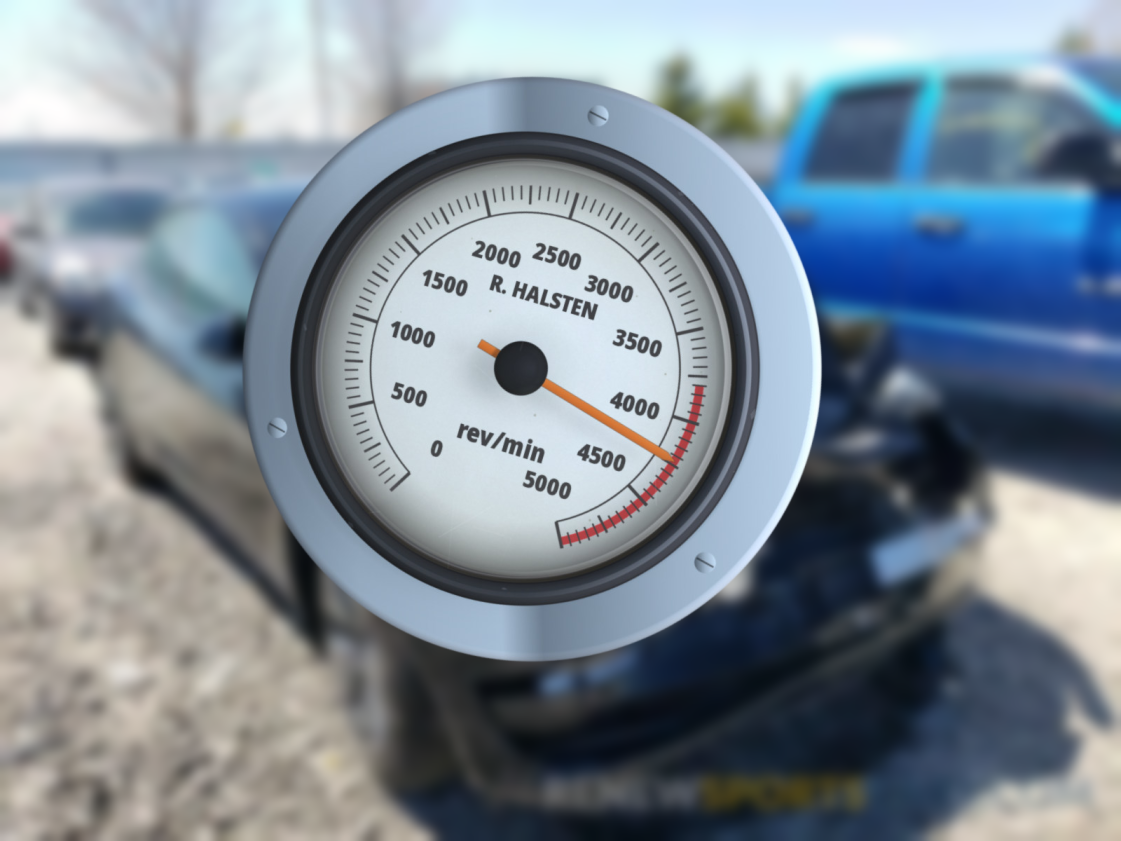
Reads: 4225rpm
